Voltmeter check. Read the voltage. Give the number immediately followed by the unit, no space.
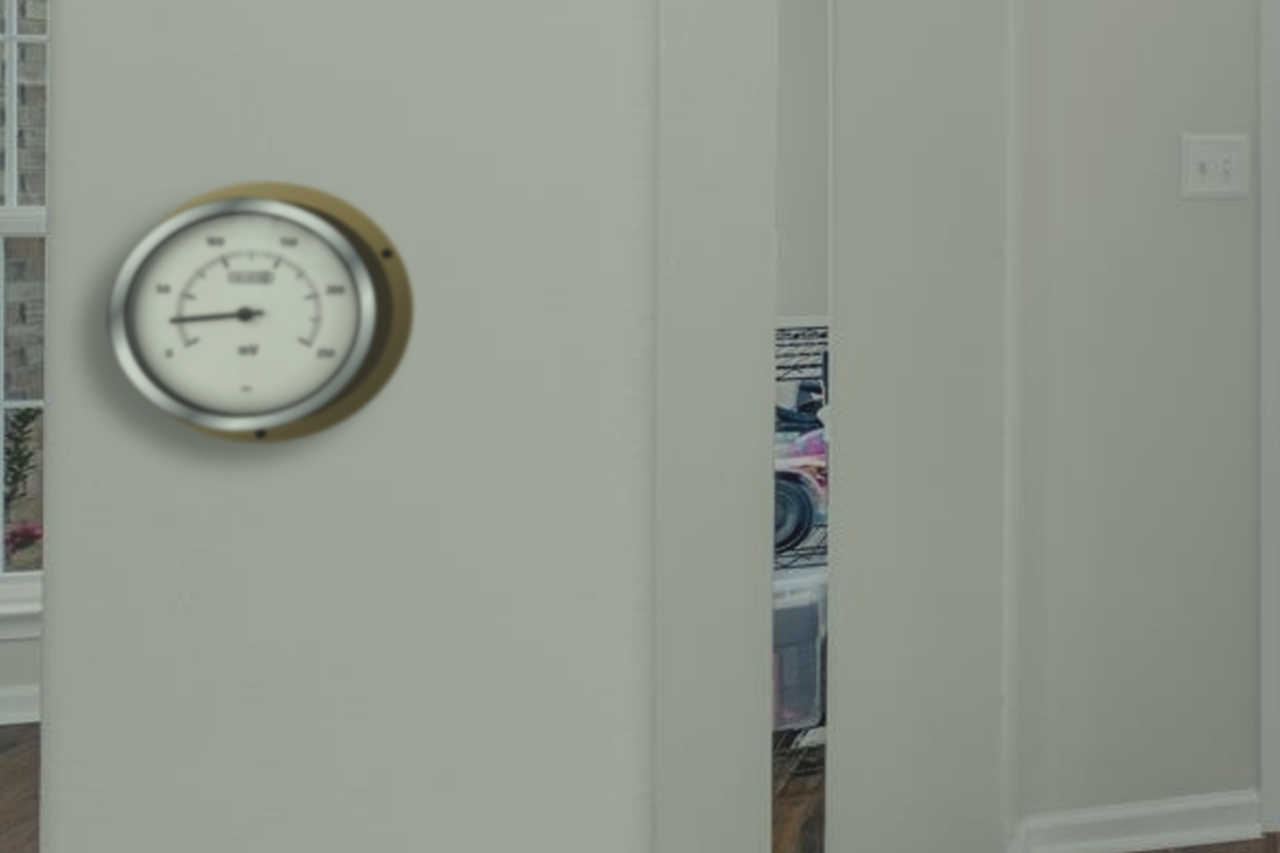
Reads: 25mV
